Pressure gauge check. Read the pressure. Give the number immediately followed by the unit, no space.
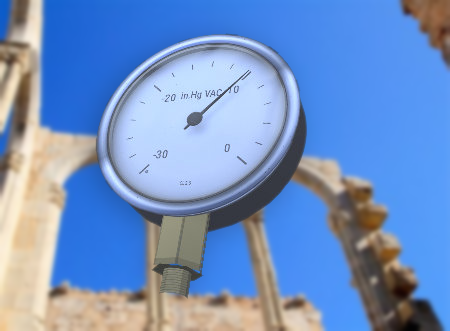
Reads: -10inHg
